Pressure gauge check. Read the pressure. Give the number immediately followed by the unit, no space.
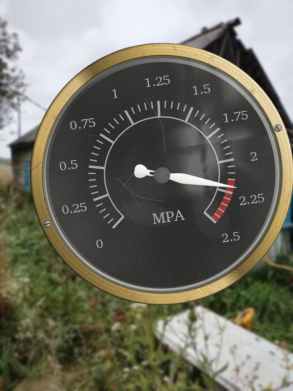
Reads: 2.2MPa
